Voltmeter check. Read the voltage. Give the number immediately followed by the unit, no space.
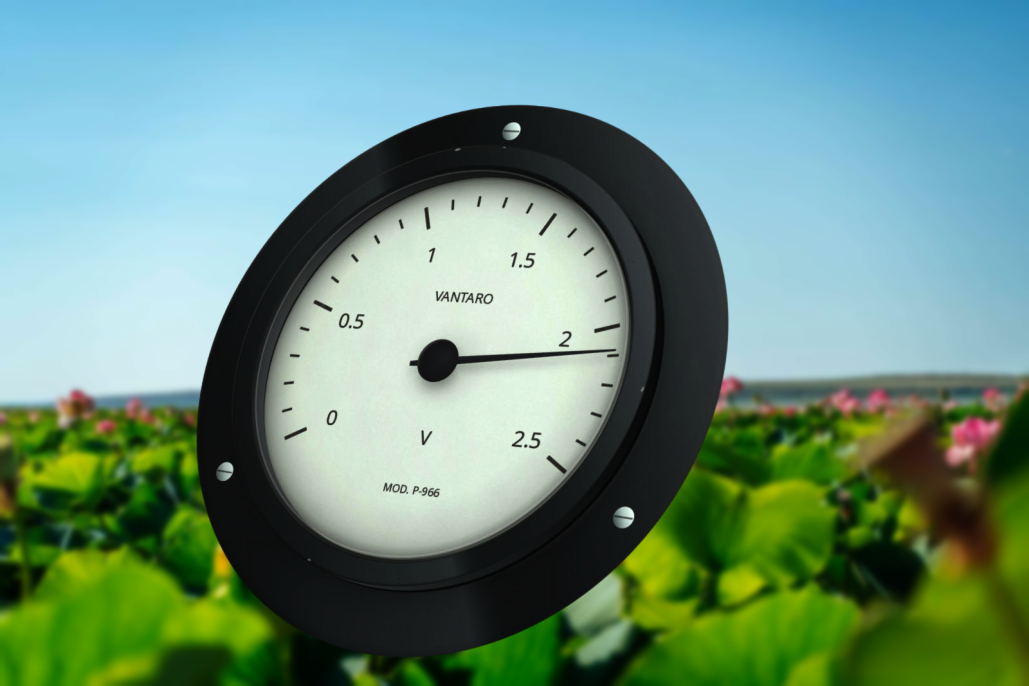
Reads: 2.1V
